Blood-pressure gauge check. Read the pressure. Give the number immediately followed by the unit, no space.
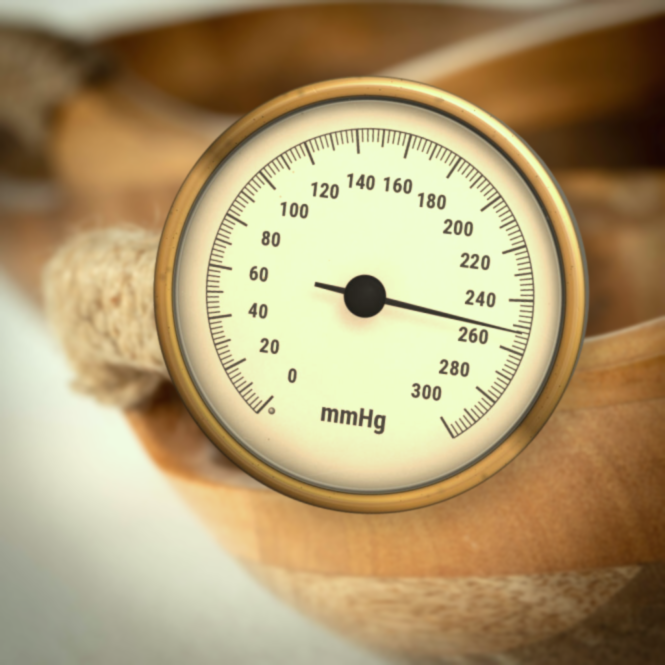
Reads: 252mmHg
